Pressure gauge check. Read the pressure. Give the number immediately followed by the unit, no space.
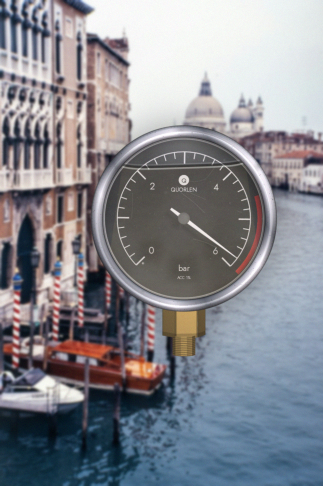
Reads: 5.8bar
